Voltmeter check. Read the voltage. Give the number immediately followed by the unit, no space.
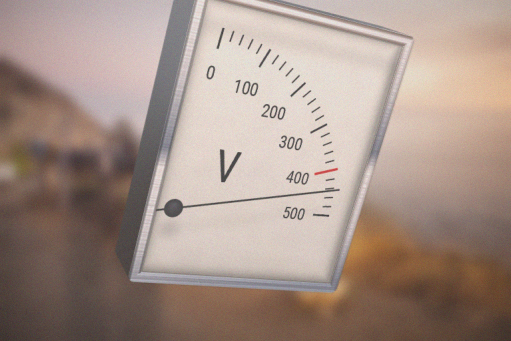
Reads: 440V
